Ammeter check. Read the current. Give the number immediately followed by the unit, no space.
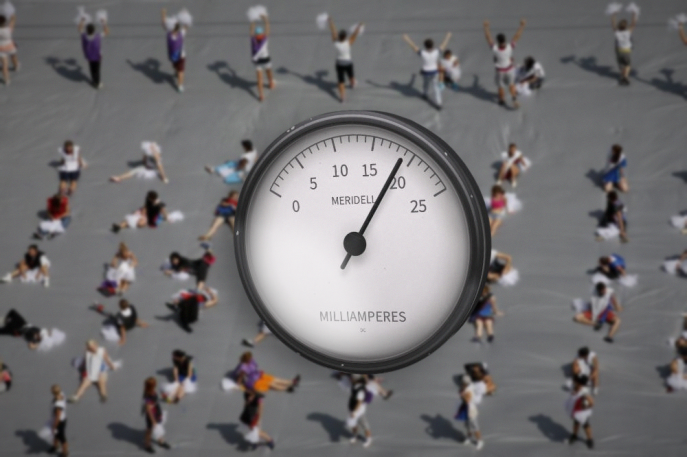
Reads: 19mA
